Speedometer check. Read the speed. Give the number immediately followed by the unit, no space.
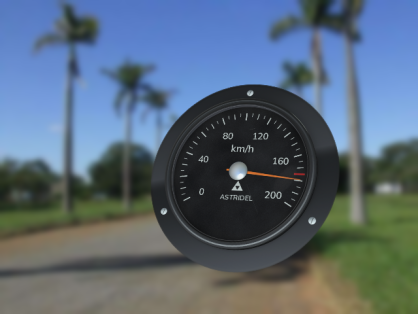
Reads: 180km/h
